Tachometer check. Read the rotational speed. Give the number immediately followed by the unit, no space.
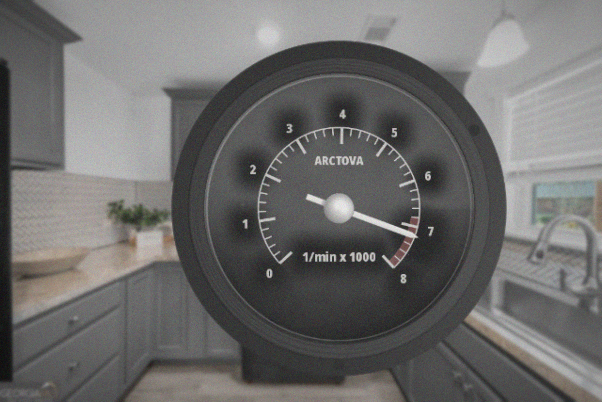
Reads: 7200rpm
